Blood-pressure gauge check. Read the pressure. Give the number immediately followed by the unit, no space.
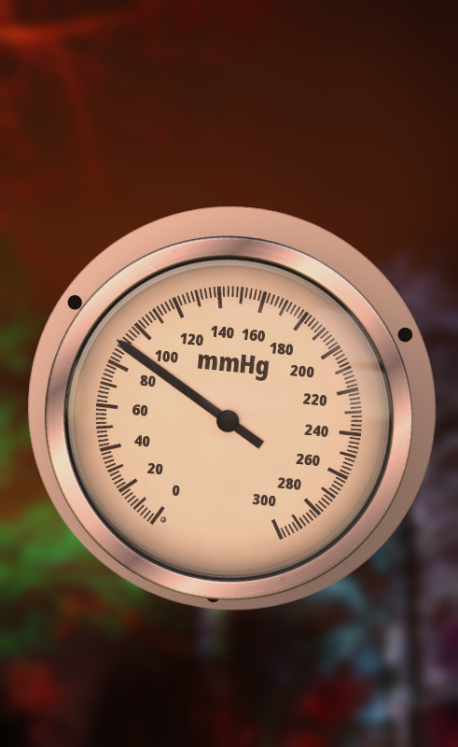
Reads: 90mmHg
